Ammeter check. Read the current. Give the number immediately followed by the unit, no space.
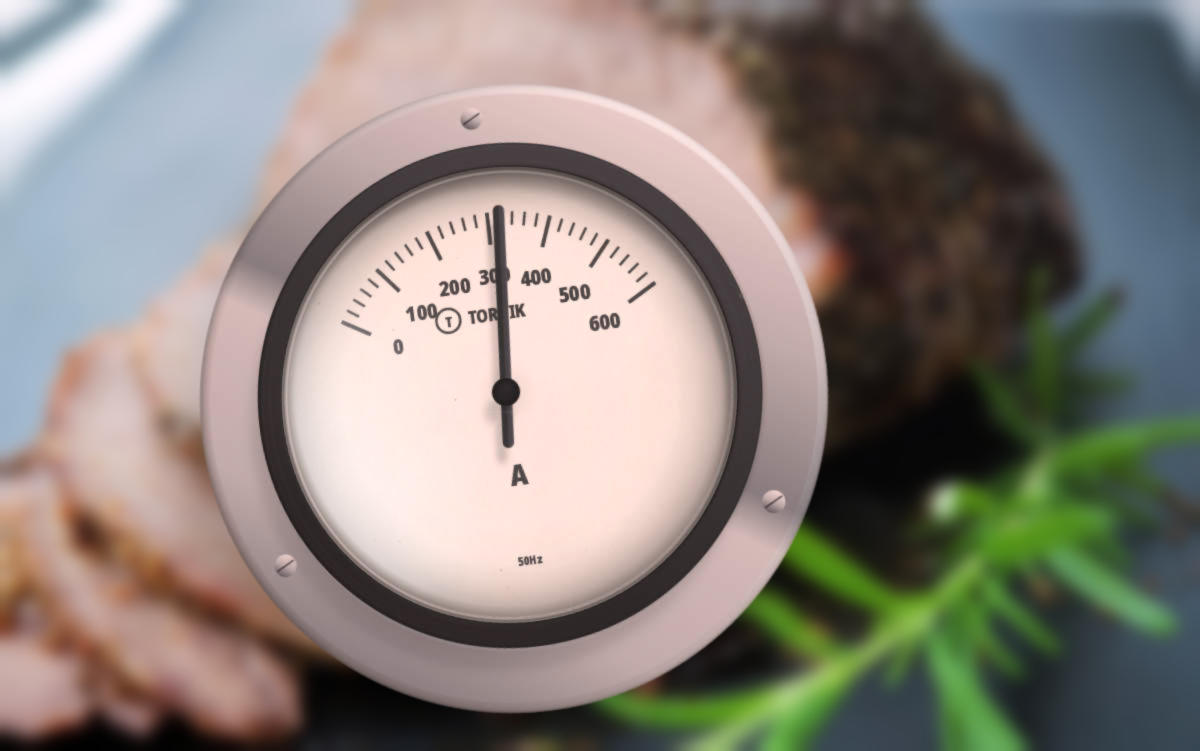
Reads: 320A
